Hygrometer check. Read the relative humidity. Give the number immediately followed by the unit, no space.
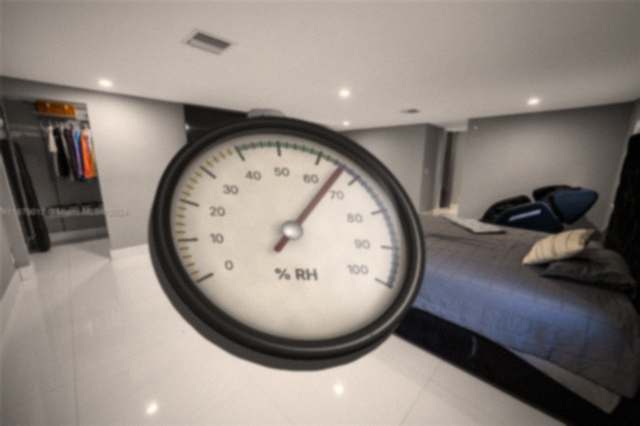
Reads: 66%
